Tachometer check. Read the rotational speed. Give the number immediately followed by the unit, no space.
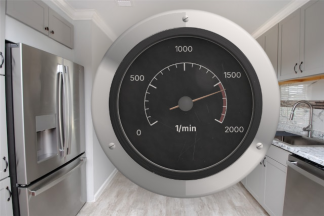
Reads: 1600rpm
